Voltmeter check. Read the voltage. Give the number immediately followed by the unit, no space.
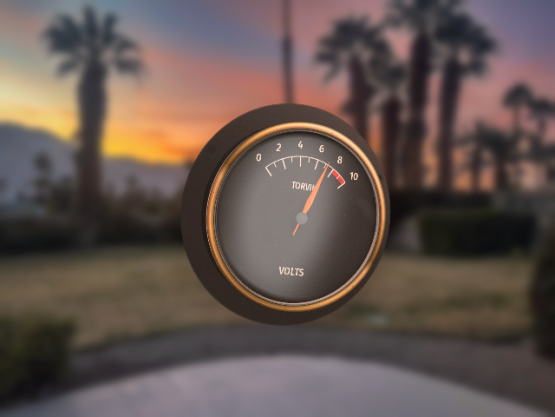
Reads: 7V
